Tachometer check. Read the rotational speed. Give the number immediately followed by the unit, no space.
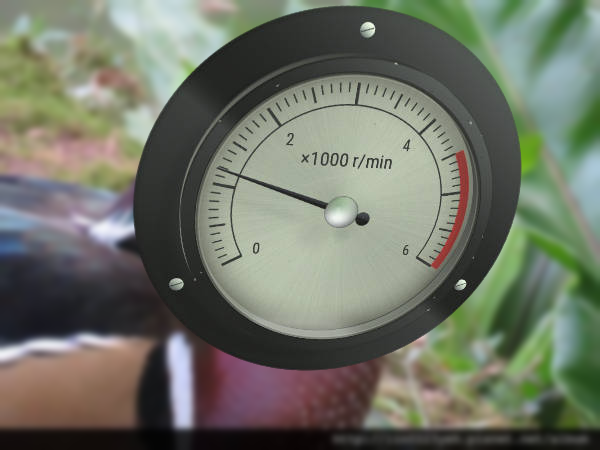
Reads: 1200rpm
